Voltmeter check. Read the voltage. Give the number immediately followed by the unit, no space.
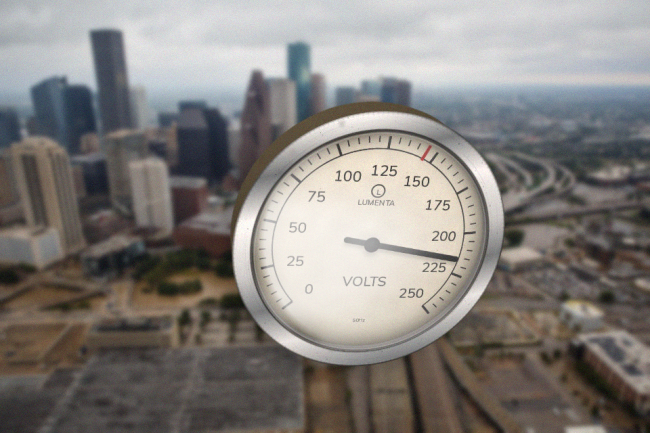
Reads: 215V
